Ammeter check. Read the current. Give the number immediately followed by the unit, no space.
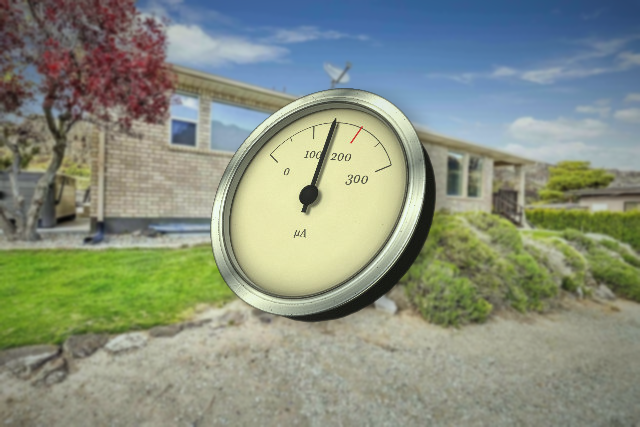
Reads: 150µA
